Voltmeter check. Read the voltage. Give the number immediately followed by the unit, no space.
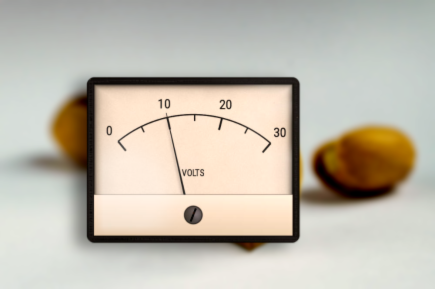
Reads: 10V
